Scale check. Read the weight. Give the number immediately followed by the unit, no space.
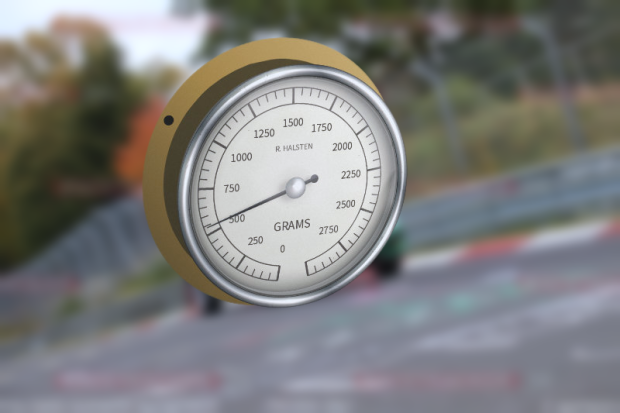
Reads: 550g
